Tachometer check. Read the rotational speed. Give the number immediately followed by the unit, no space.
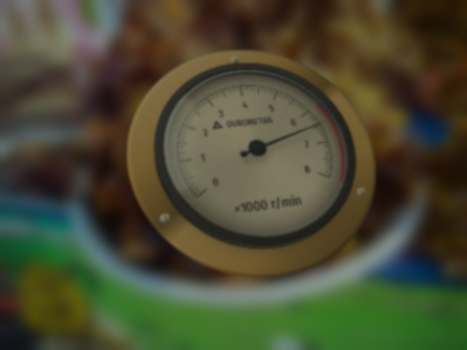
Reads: 6500rpm
